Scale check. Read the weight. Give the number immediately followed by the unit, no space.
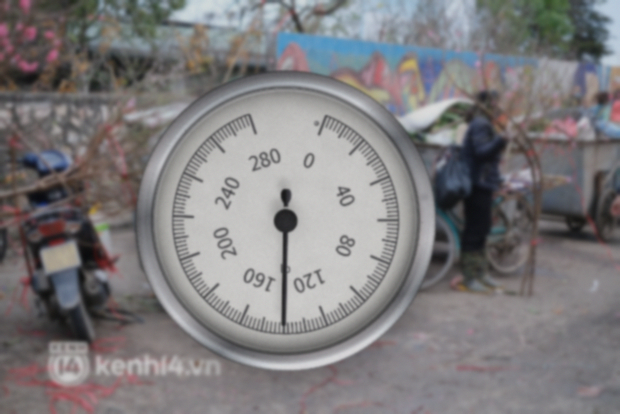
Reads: 140lb
